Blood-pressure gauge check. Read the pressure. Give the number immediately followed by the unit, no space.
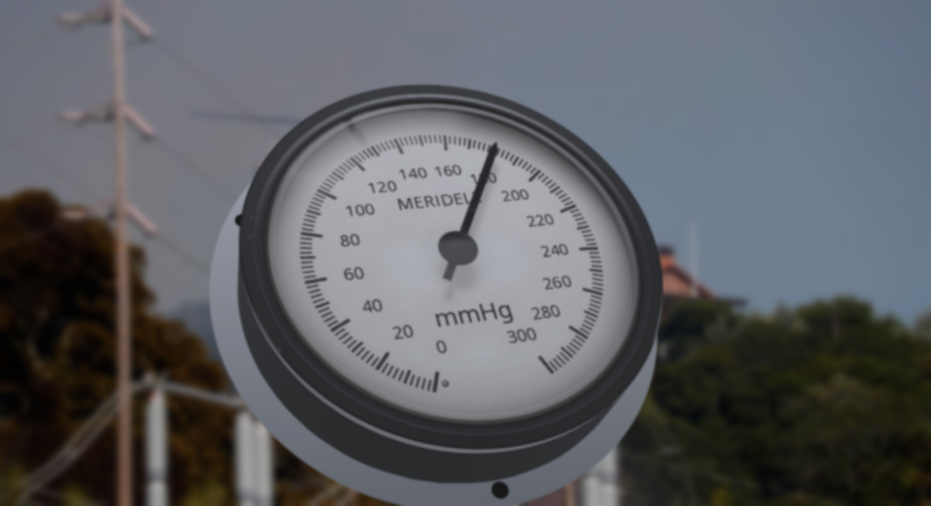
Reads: 180mmHg
